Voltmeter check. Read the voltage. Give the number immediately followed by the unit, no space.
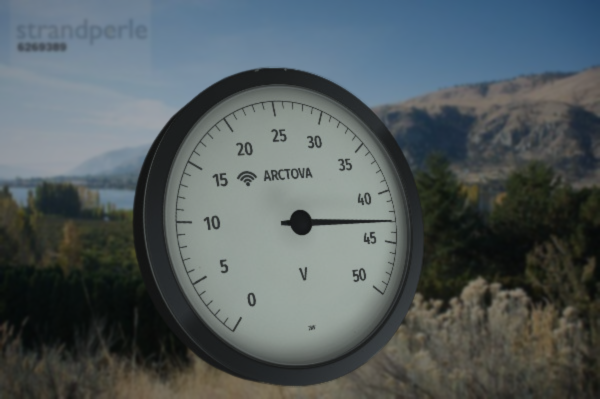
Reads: 43V
